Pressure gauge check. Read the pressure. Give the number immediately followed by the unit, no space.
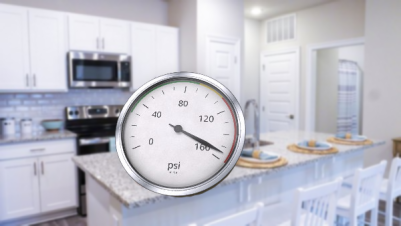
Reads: 155psi
